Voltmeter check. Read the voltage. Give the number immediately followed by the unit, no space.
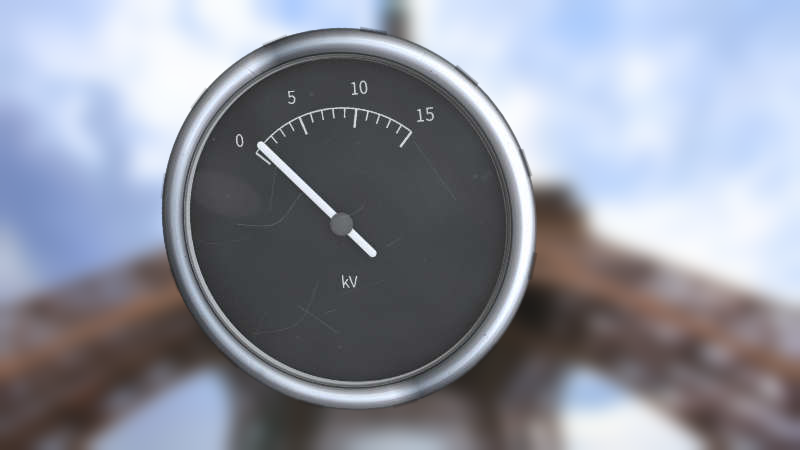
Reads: 1kV
